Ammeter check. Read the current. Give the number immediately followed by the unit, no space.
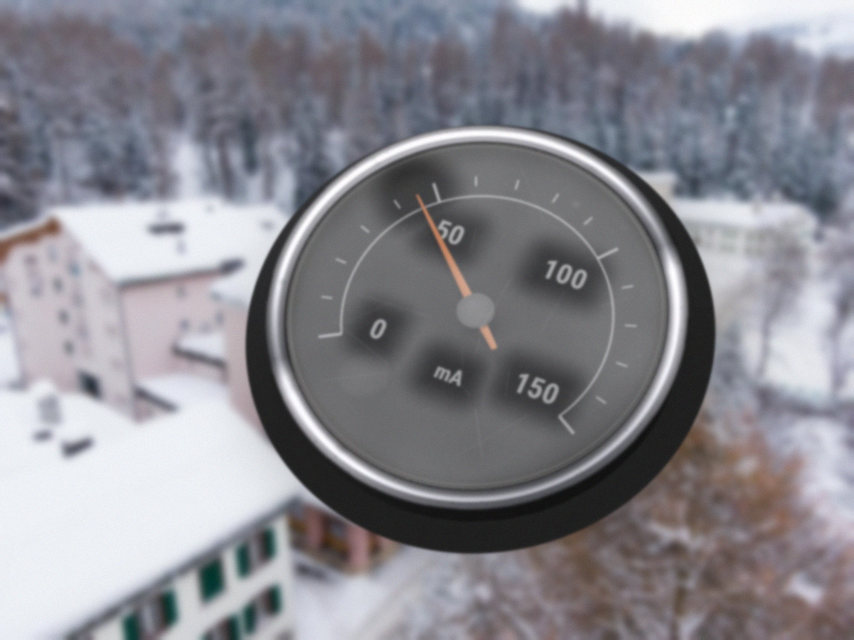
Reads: 45mA
